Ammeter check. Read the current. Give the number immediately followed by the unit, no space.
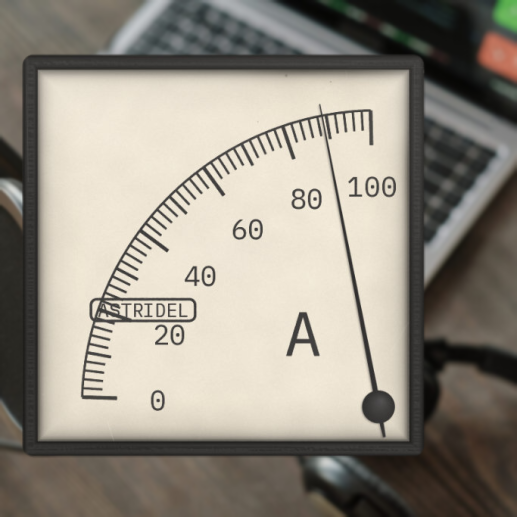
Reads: 89A
